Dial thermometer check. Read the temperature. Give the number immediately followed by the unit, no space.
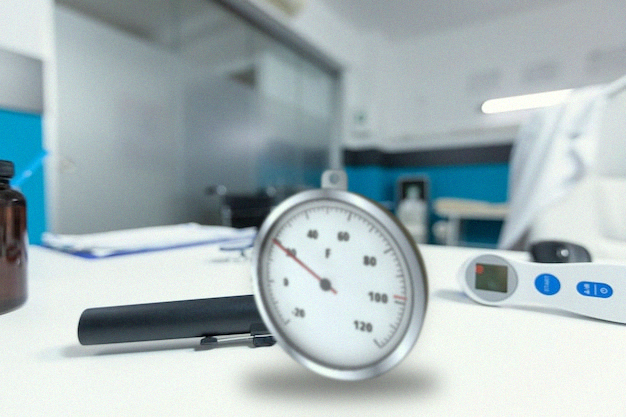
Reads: 20°F
